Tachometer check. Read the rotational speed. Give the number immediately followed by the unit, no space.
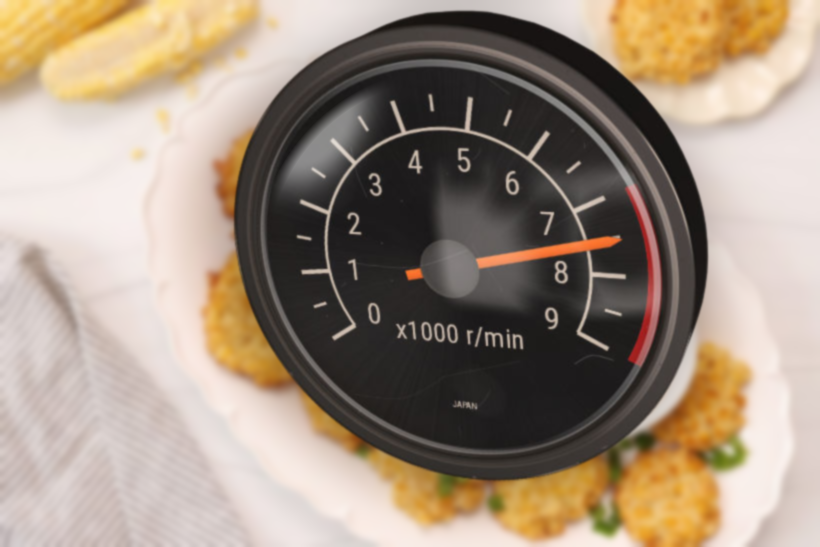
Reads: 7500rpm
